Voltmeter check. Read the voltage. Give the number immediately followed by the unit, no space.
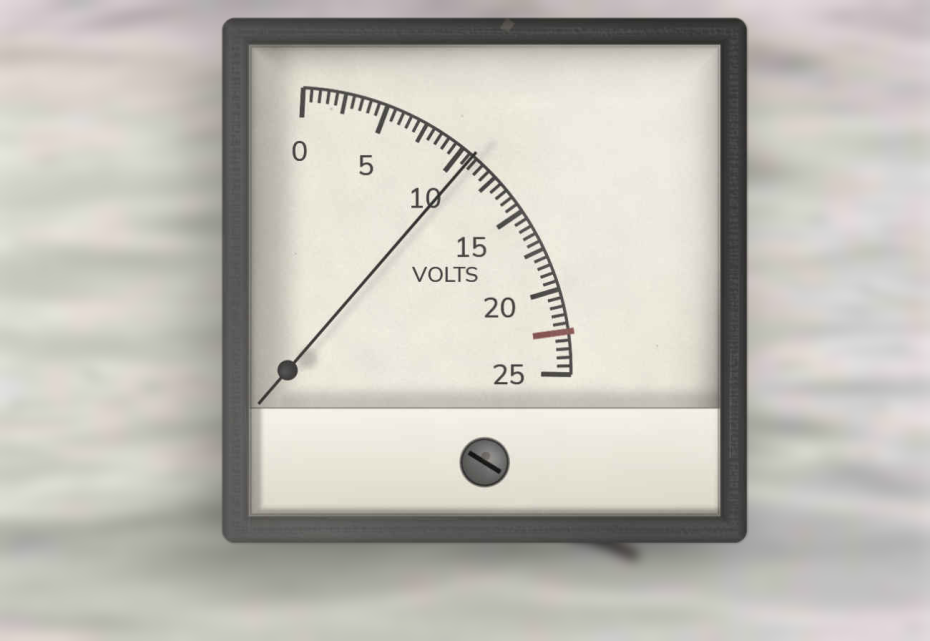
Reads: 10.75V
